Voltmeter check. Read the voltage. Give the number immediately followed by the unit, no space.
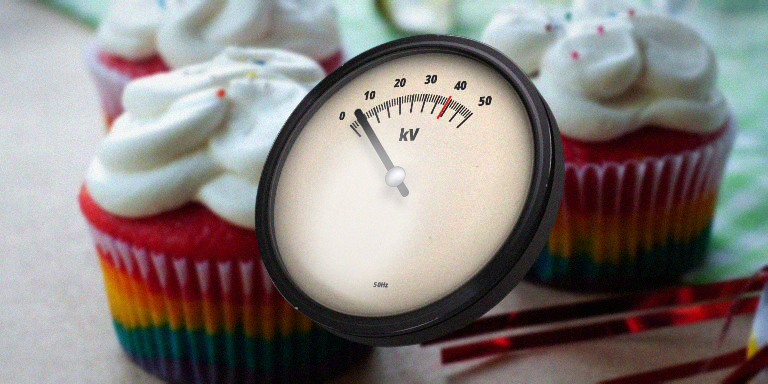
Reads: 5kV
